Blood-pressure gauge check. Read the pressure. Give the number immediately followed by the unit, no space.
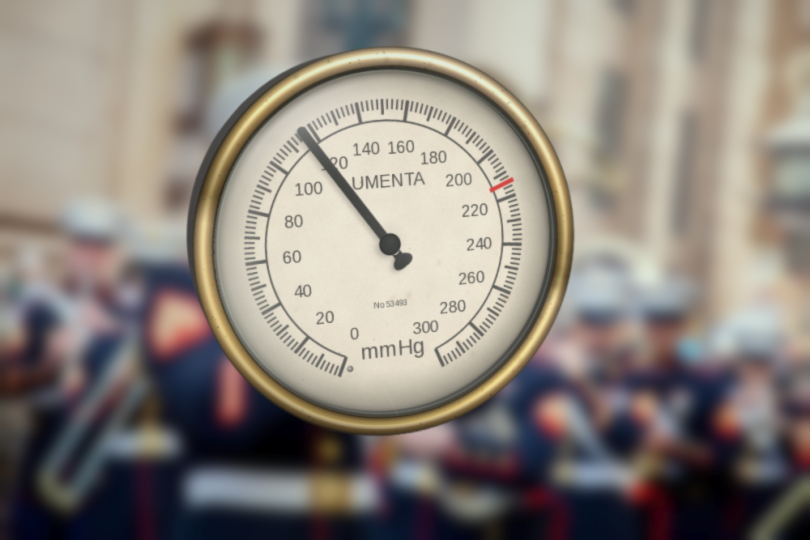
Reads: 116mmHg
